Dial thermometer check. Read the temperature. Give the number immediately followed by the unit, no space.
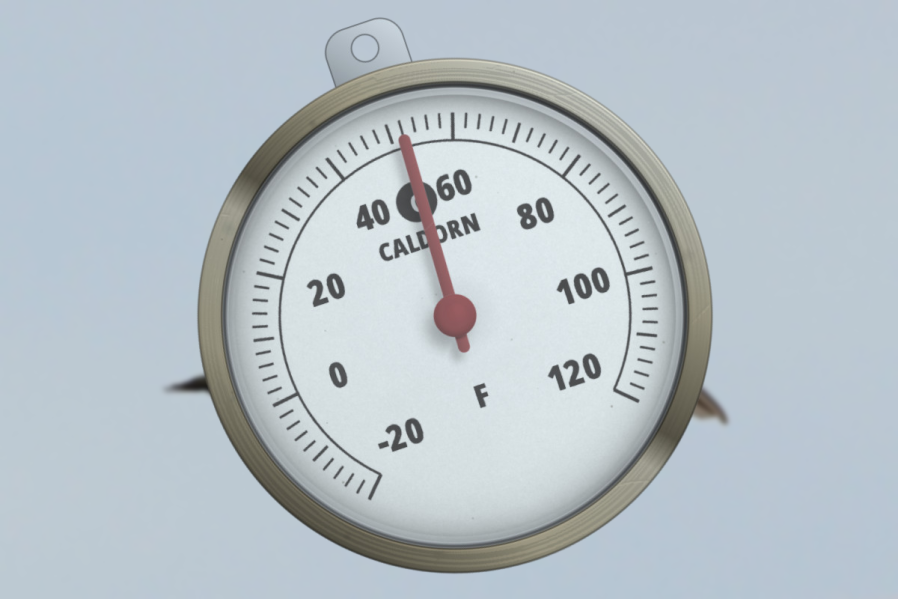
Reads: 52°F
